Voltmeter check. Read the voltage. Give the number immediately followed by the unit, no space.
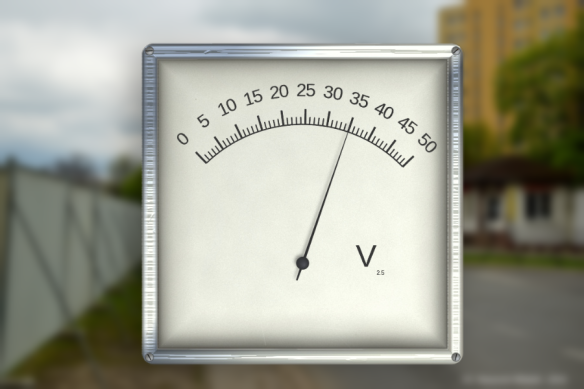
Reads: 35V
